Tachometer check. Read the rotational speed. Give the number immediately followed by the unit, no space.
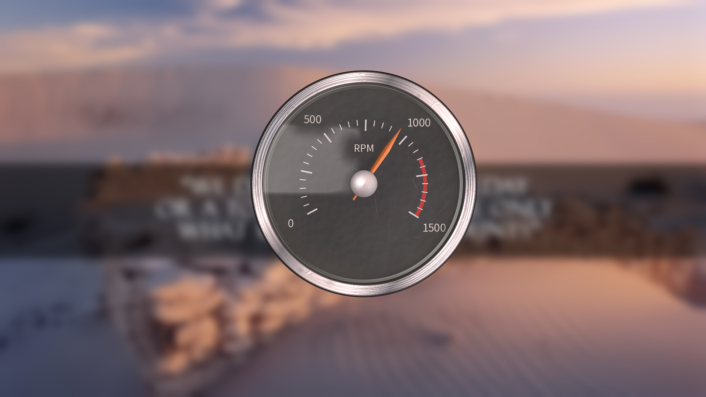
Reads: 950rpm
